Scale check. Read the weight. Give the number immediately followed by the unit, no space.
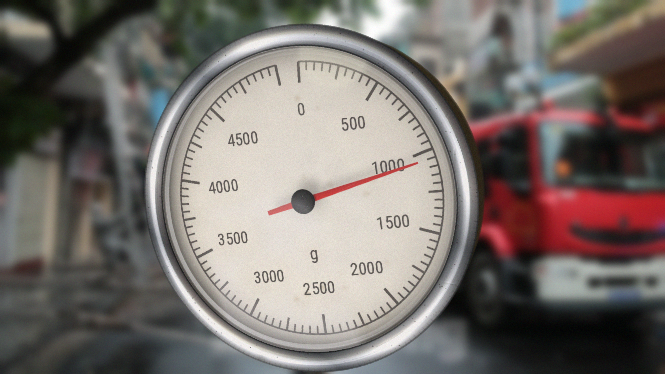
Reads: 1050g
